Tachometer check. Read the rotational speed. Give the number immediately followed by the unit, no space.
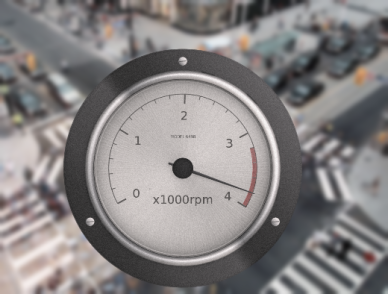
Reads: 3800rpm
